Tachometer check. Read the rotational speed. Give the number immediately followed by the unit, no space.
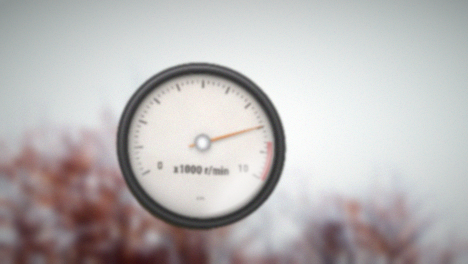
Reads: 8000rpm
